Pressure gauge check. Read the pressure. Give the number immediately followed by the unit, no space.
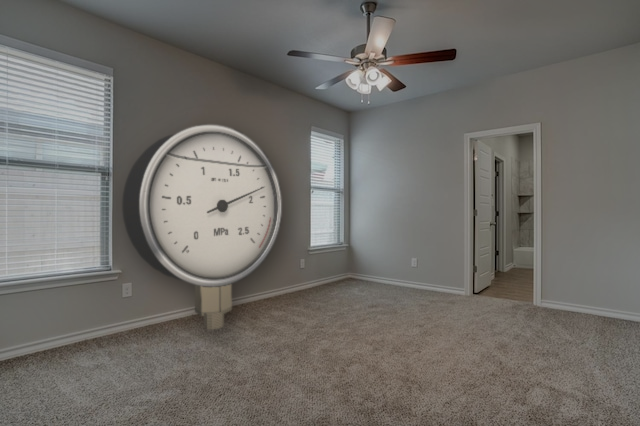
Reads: 1.9MPa
